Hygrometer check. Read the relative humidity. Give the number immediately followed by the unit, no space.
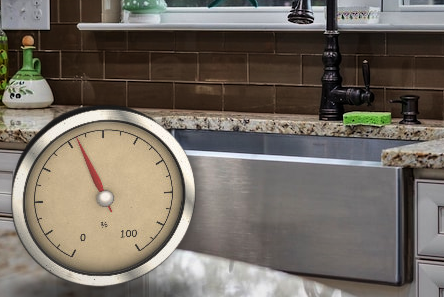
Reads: 42.5%
